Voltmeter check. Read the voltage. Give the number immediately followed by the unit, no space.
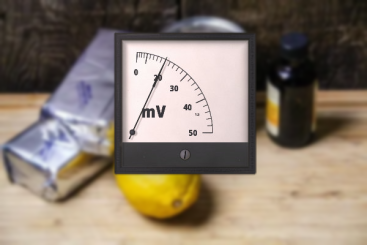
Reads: 20mV
